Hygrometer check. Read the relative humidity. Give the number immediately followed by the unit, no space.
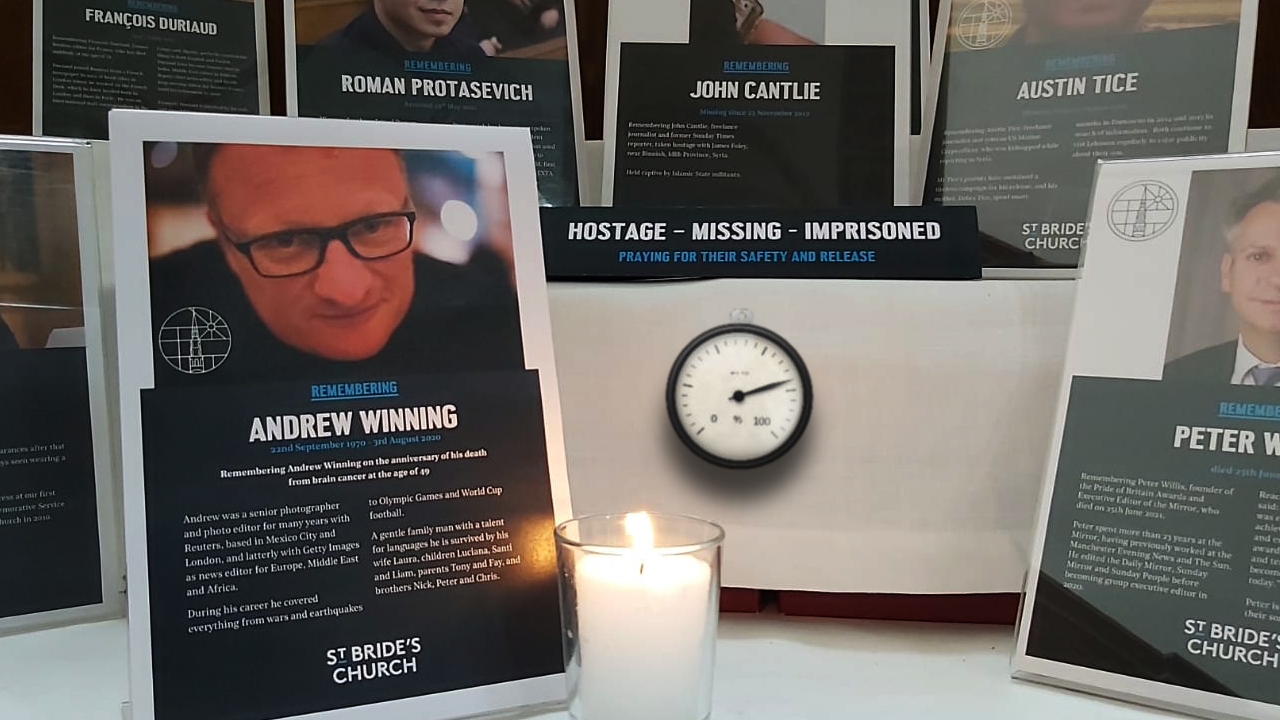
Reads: 76%
